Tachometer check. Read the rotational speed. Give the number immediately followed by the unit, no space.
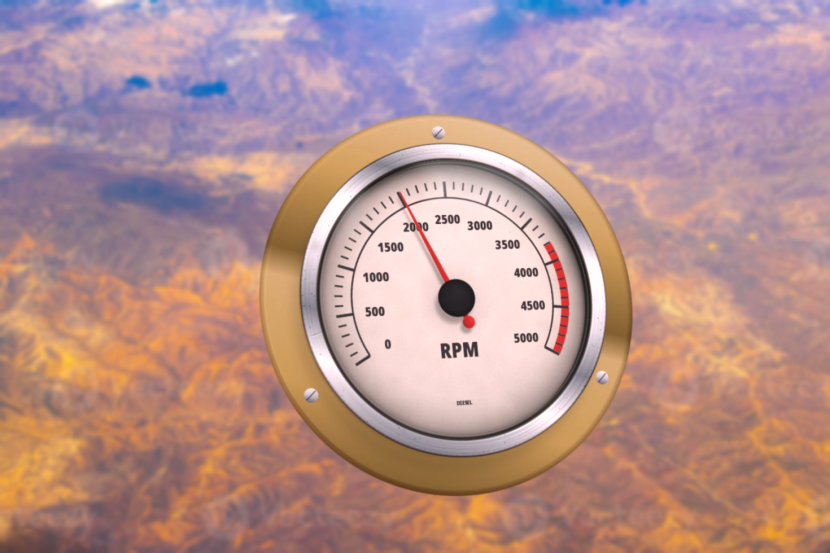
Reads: 2000rpm
